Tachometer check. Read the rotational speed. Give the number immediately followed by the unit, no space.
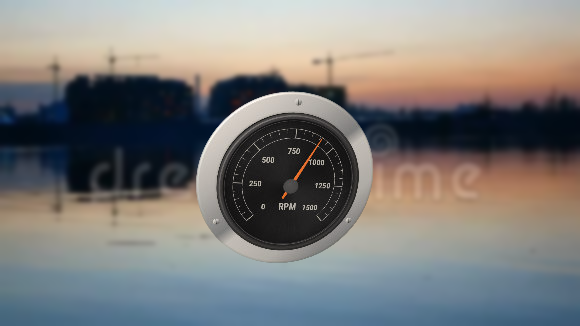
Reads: 900rpm
